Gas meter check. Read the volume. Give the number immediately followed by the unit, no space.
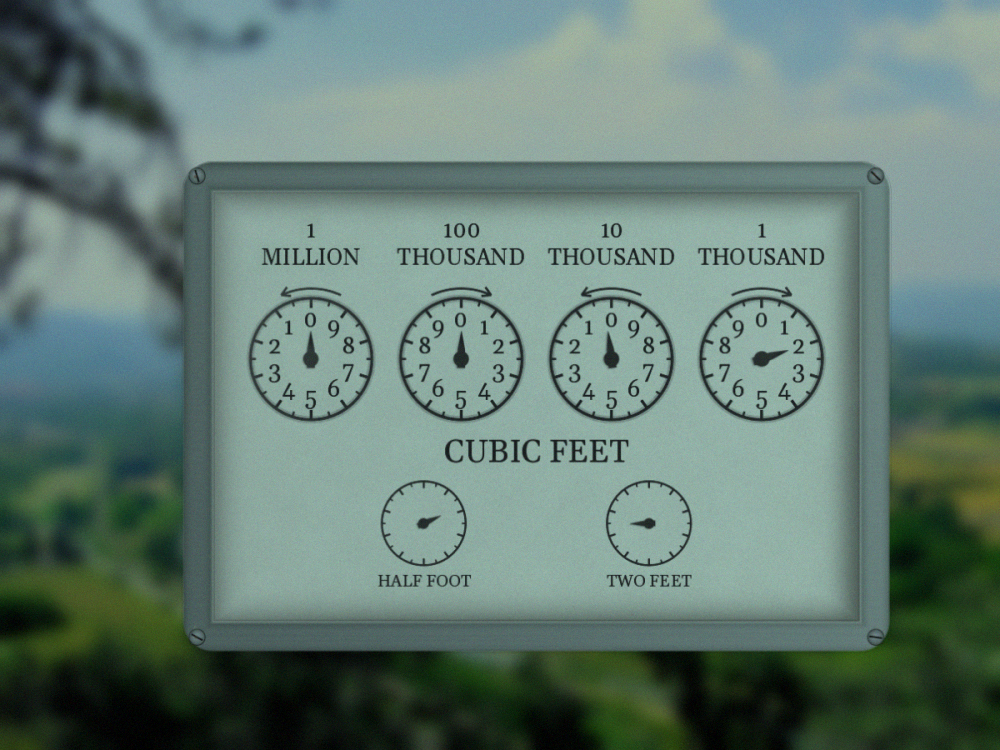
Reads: 200ft³
